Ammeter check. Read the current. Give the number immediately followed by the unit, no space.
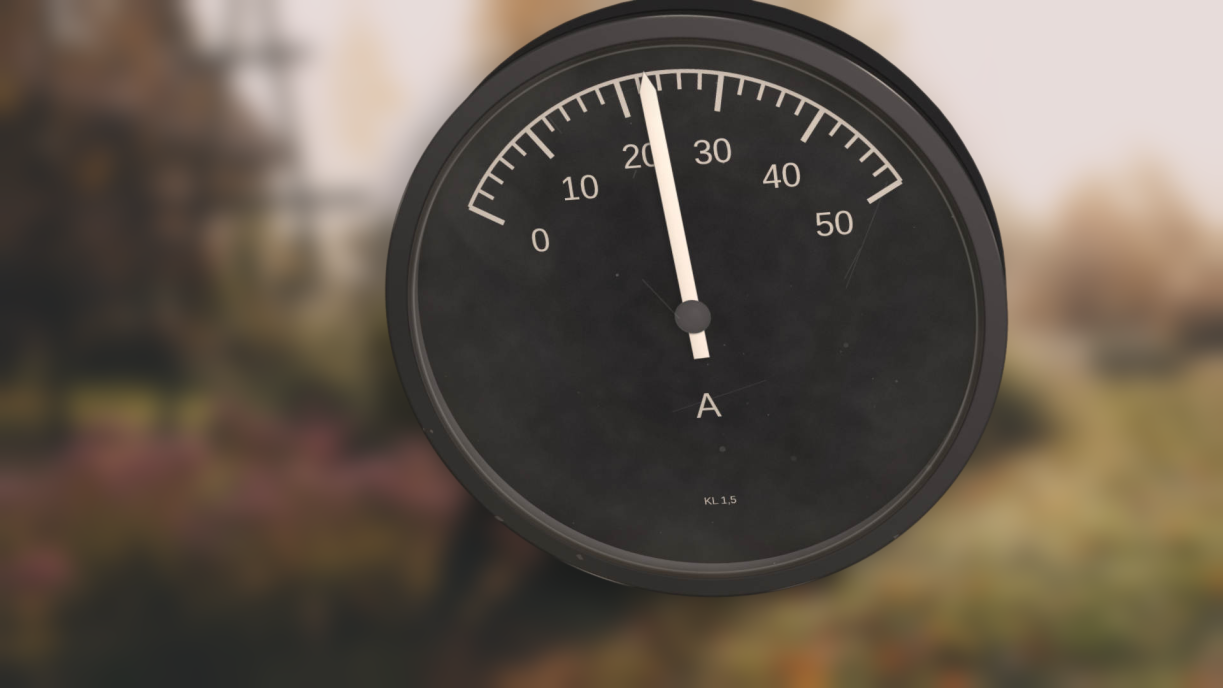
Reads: 23A
